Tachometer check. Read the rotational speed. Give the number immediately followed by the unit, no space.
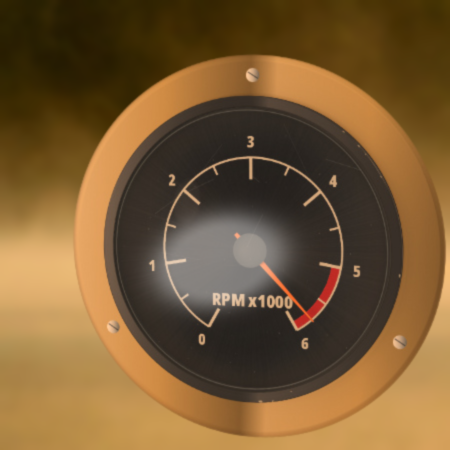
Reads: 5750rpm
